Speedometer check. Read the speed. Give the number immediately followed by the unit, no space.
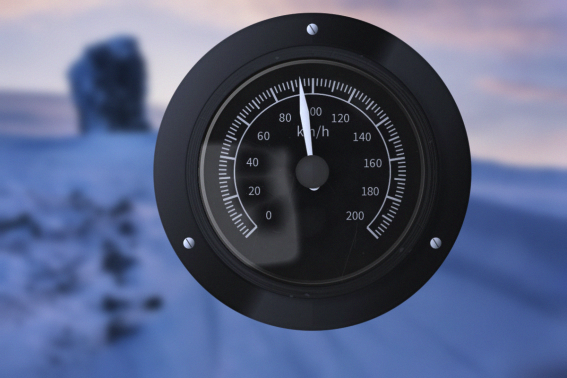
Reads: 94km/h
